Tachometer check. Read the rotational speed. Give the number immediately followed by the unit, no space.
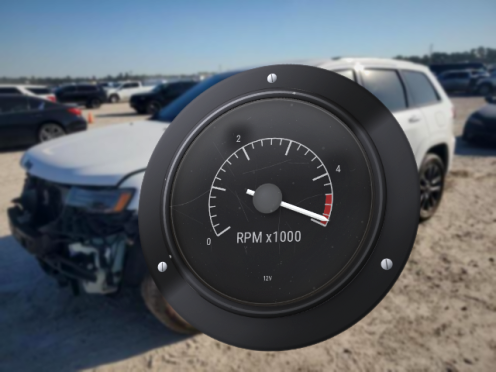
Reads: 4900rpm
